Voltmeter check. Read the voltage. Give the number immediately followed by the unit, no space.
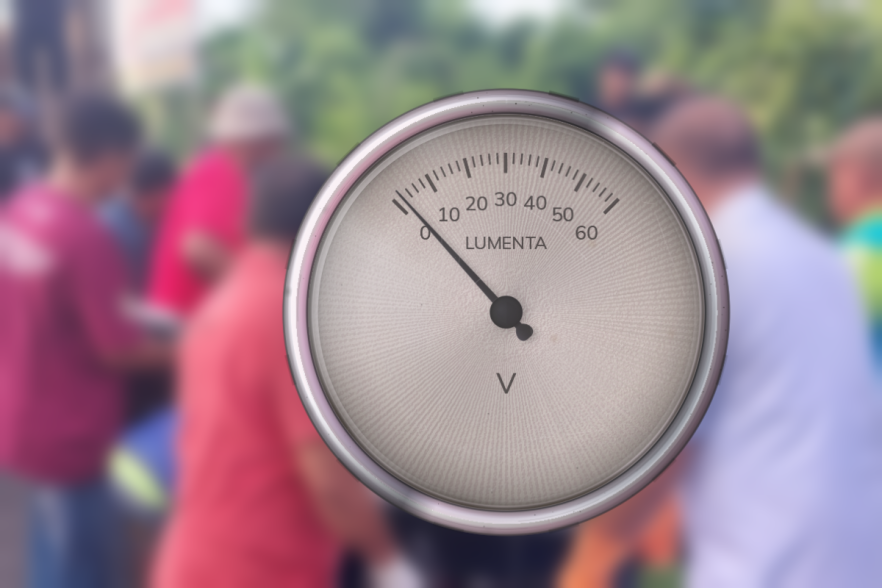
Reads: 2V
